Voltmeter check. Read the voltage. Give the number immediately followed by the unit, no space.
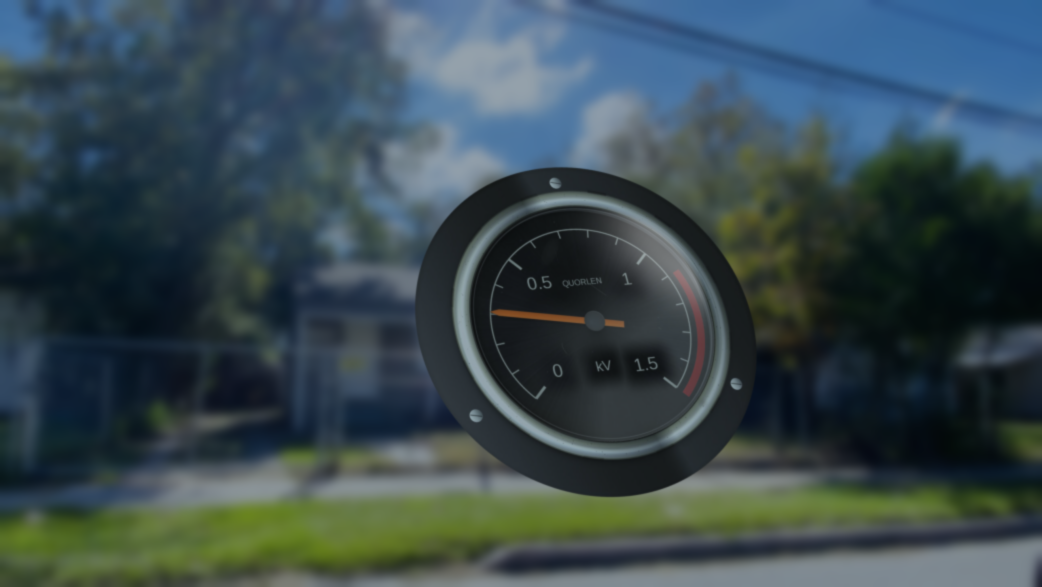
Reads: 0.3kV
